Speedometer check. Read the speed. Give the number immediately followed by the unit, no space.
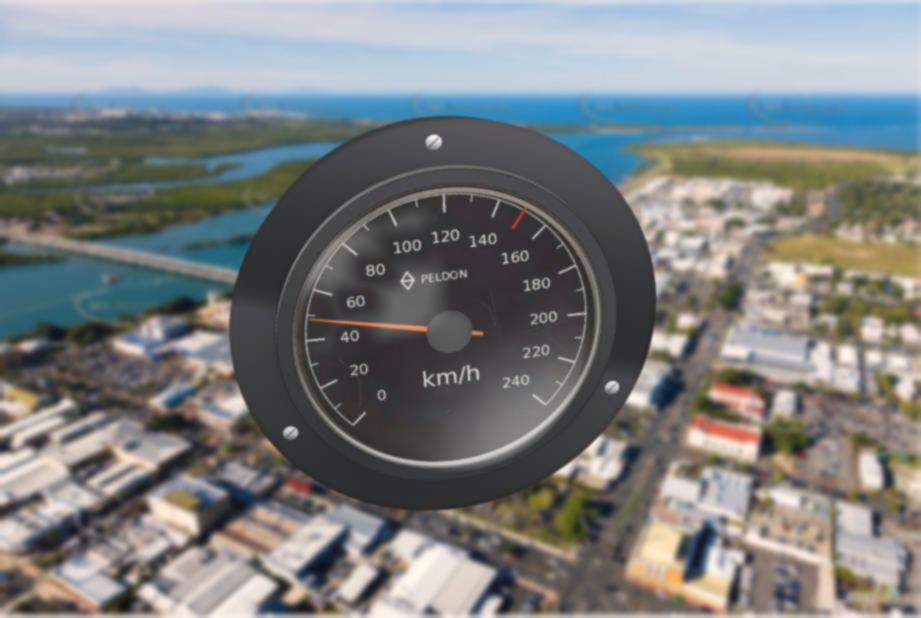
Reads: 50km/h
